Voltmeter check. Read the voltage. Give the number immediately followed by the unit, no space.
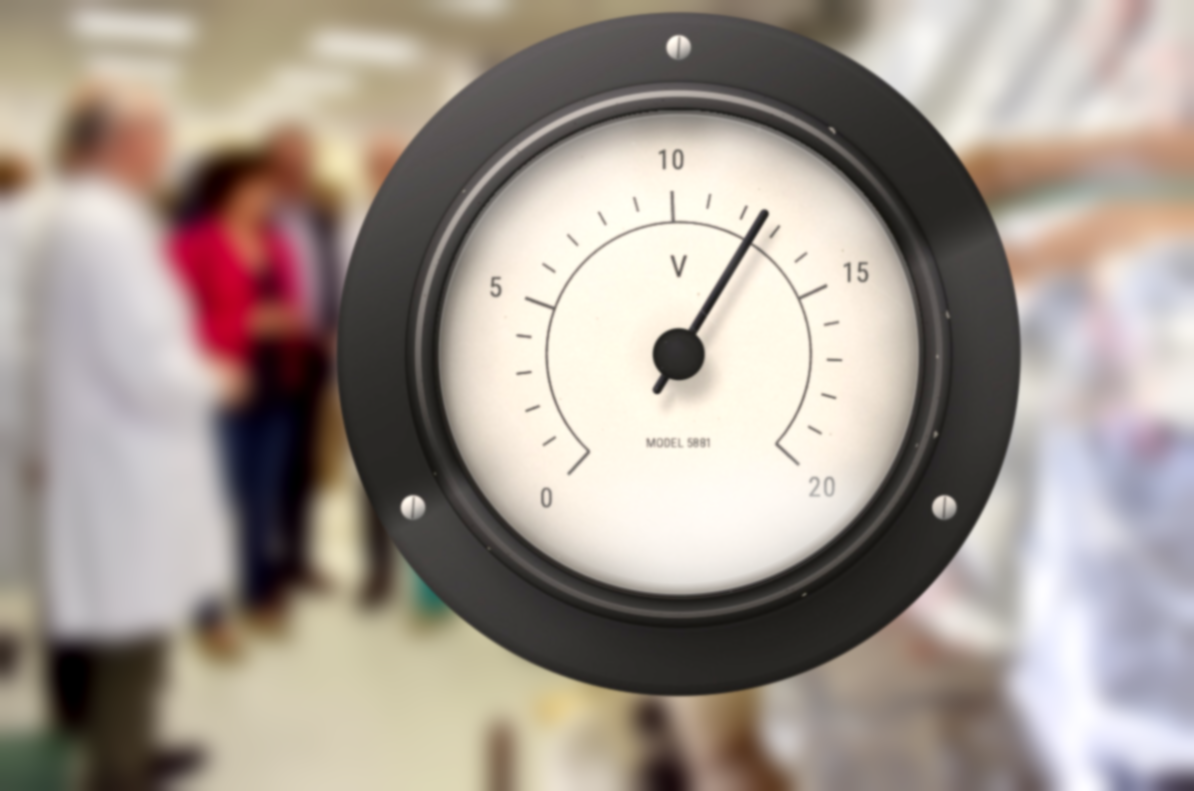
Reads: 12.5V
